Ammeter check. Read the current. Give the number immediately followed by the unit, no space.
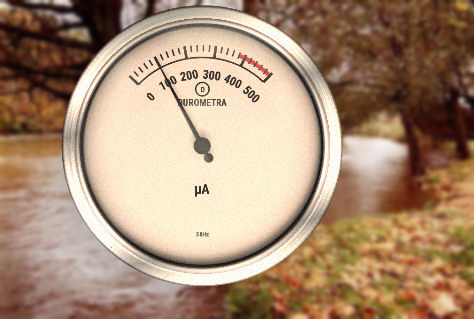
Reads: 100µA
